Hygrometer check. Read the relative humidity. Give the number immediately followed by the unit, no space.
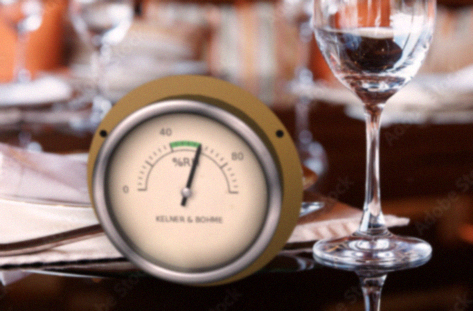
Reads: 60%
